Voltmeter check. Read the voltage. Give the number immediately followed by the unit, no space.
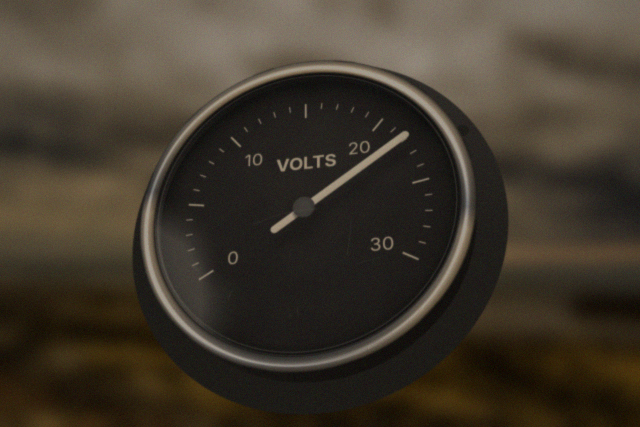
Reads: 22V
